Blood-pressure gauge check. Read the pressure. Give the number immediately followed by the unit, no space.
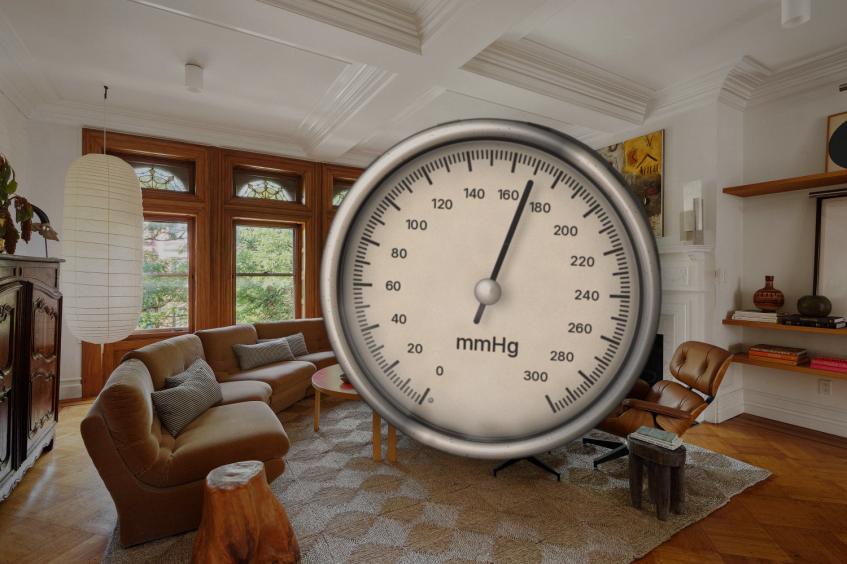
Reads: 170mmHg
